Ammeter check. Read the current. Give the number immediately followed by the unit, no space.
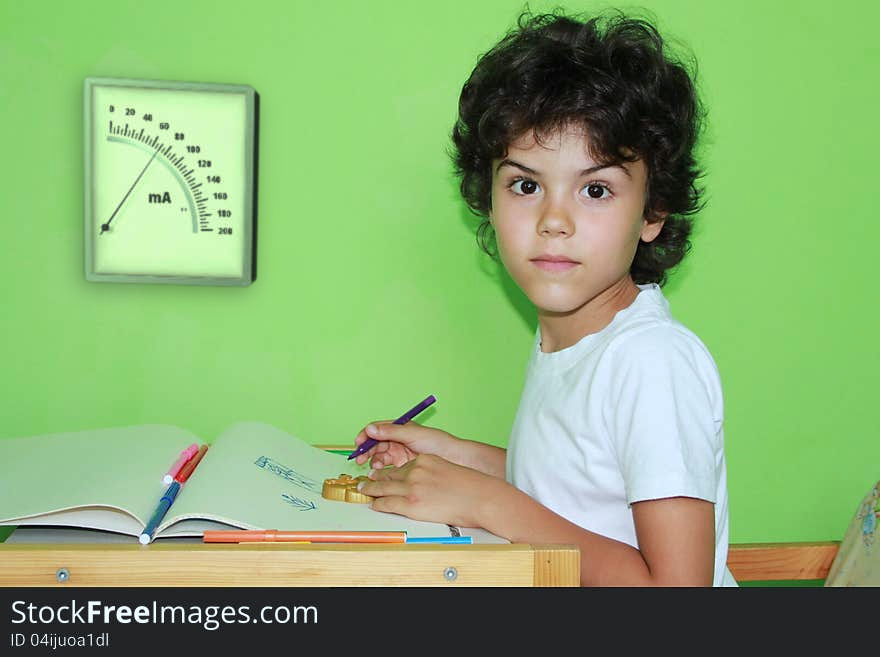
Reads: 70mA
